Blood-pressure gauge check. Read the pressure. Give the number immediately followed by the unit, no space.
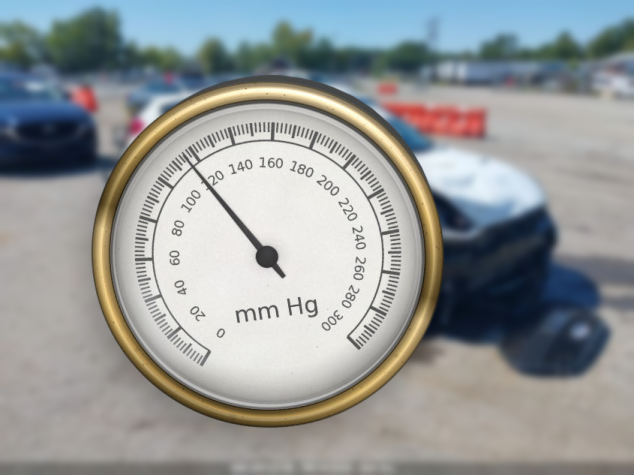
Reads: 116mmHg
